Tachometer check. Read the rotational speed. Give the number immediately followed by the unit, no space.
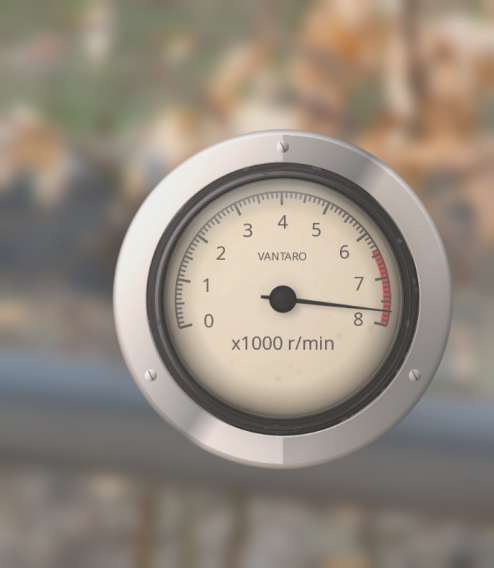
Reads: 7700rpm
